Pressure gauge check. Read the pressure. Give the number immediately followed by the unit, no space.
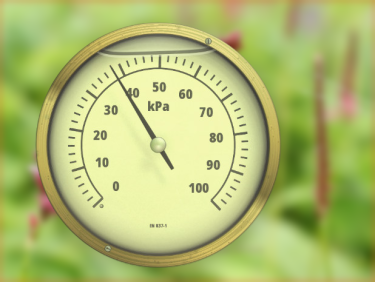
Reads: 38kPa
